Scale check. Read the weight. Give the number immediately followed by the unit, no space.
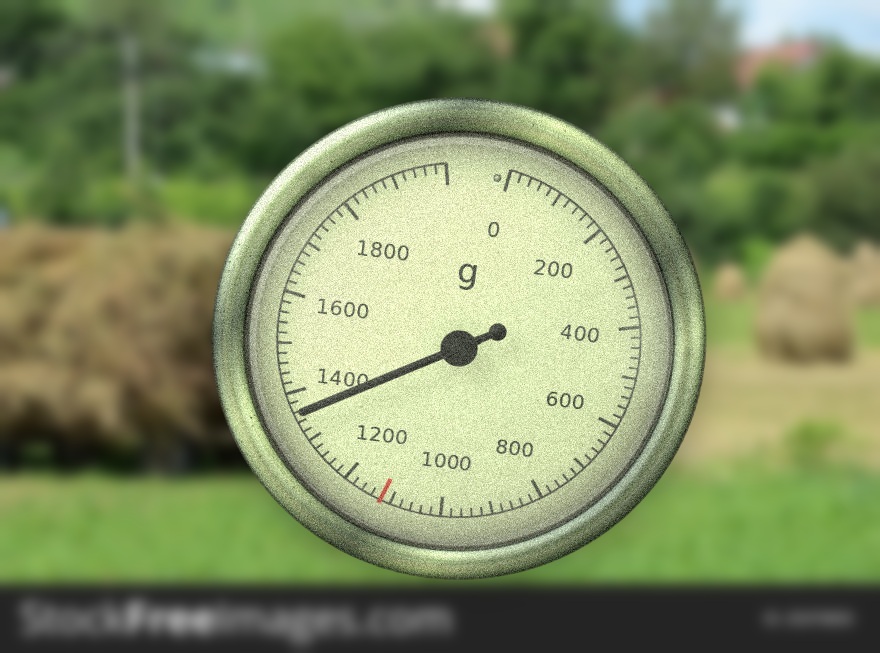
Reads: 1360g
